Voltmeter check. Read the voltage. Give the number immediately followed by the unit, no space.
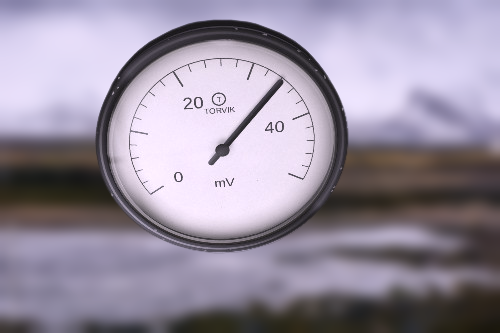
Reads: 34mV
